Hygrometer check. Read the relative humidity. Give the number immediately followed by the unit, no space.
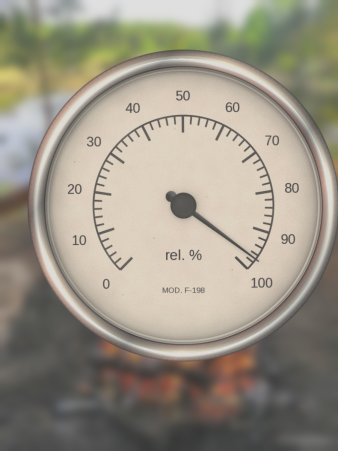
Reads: 97%
